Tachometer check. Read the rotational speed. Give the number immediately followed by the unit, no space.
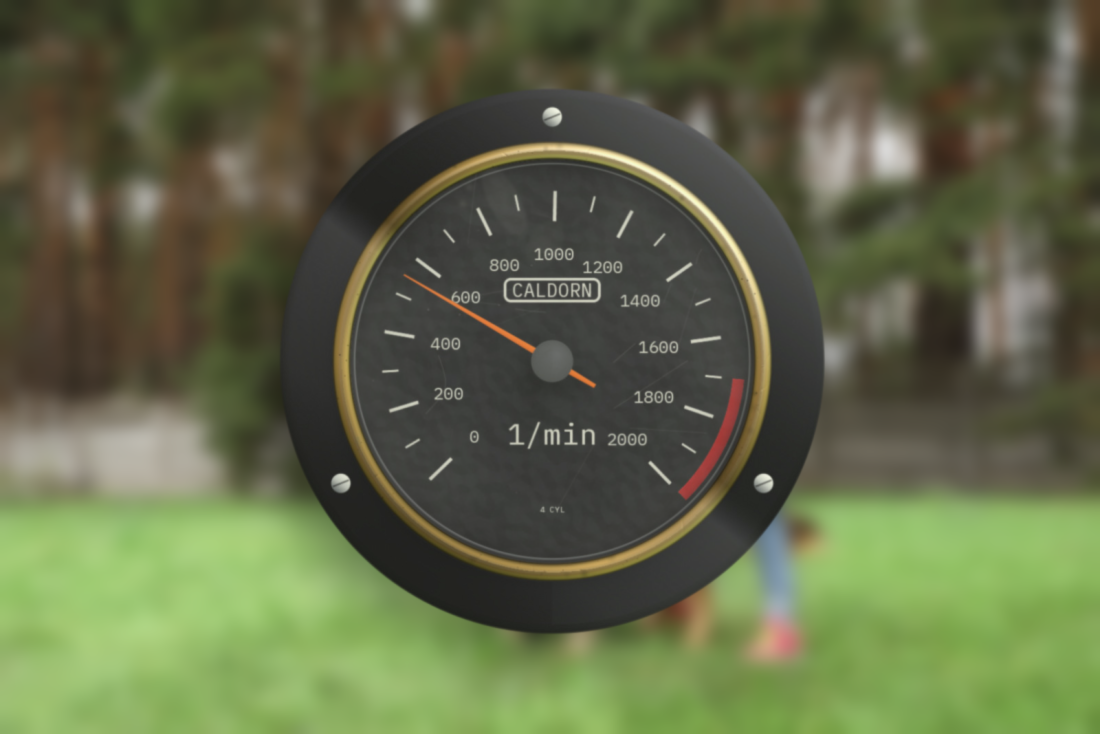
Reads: 550rpm
